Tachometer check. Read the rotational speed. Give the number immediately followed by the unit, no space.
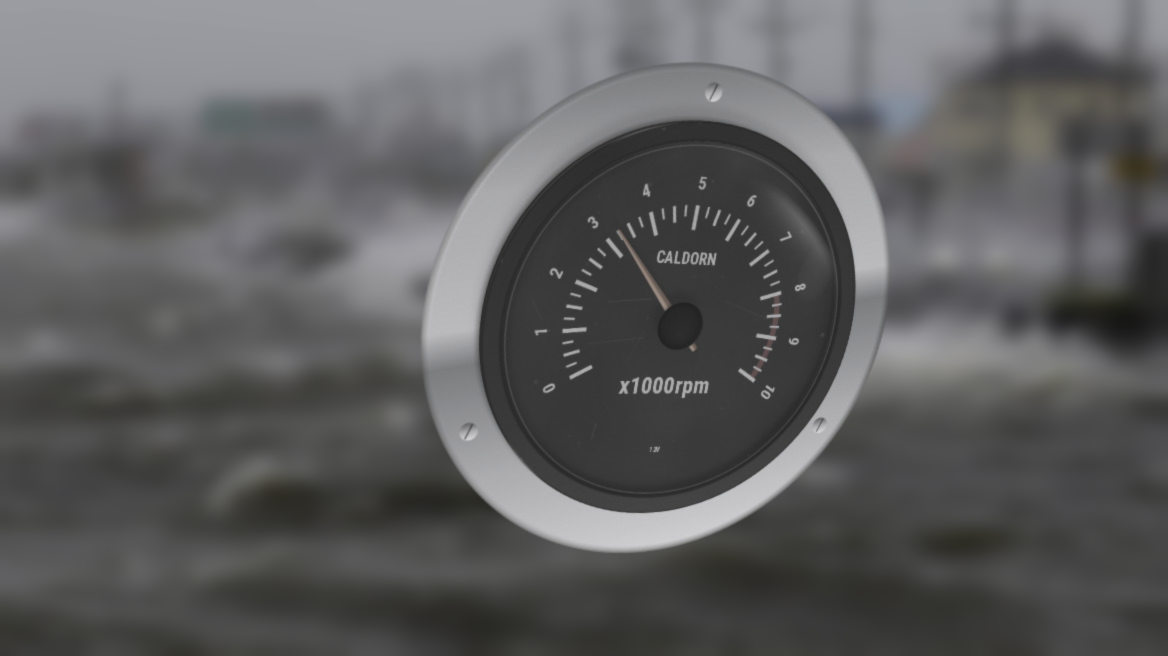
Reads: 3250rpm
